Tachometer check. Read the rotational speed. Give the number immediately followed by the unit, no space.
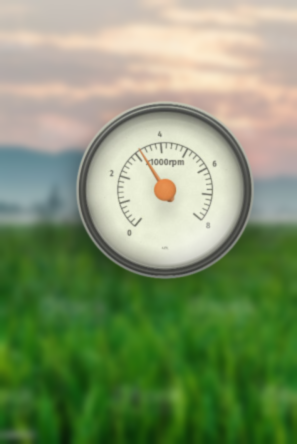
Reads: 3200rpm
